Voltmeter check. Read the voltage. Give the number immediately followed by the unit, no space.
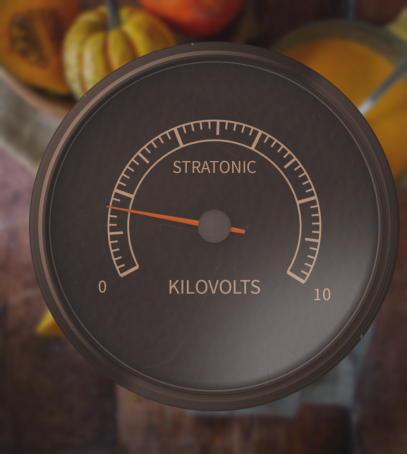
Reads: 1.6kV
